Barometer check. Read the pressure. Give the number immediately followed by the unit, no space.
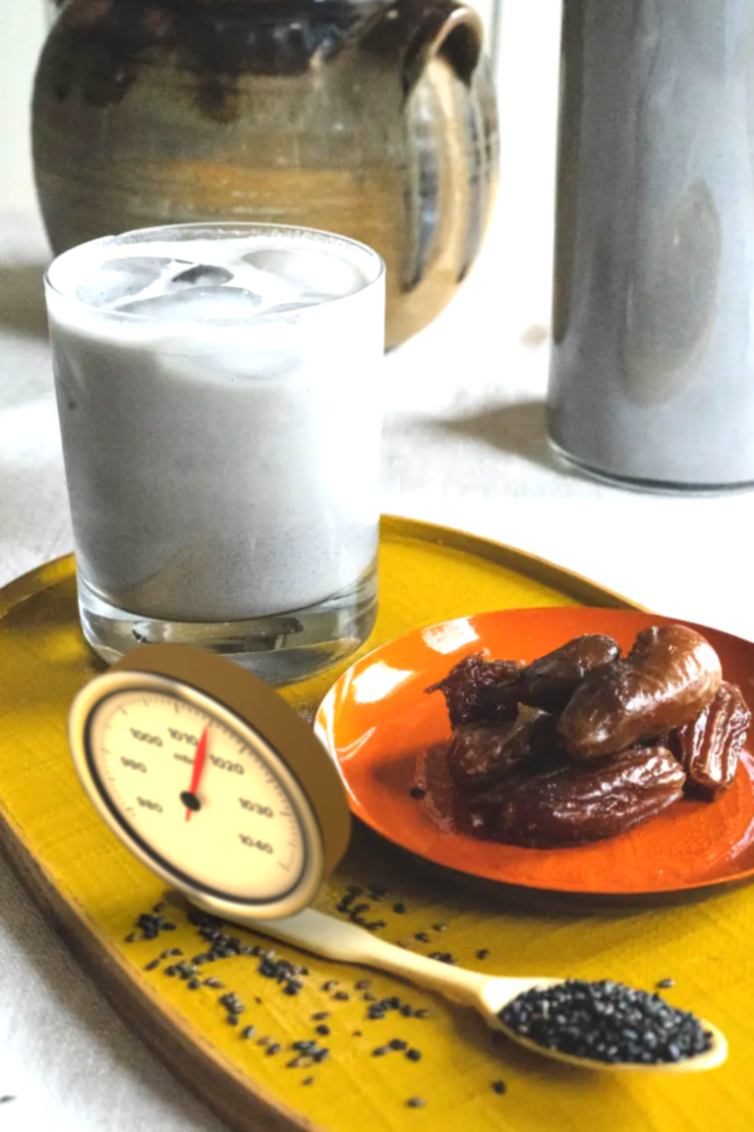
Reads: 1015mbar
